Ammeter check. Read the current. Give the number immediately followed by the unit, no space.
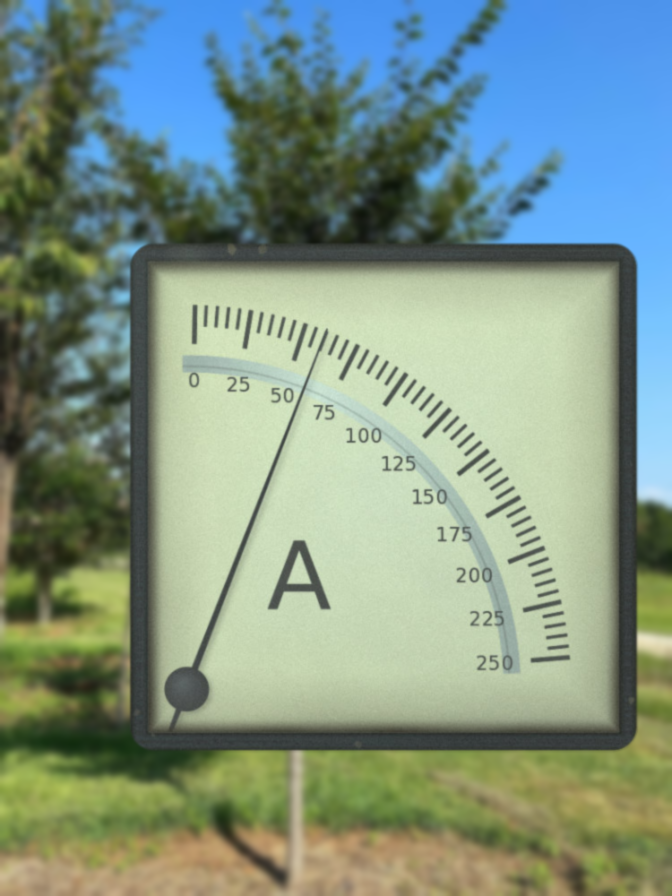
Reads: 60A
